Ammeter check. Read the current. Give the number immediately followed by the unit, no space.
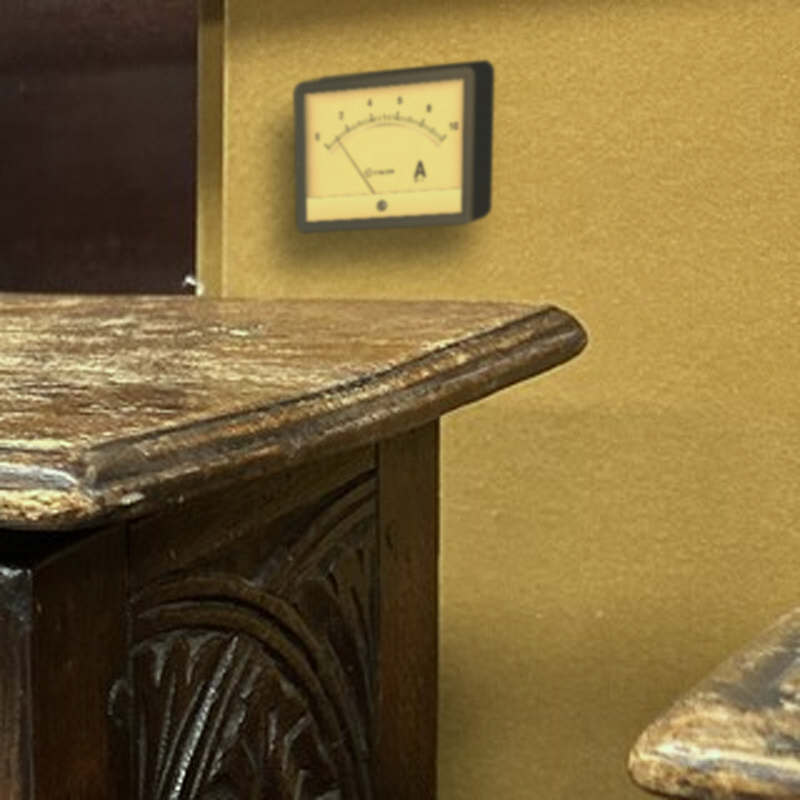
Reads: 1A
